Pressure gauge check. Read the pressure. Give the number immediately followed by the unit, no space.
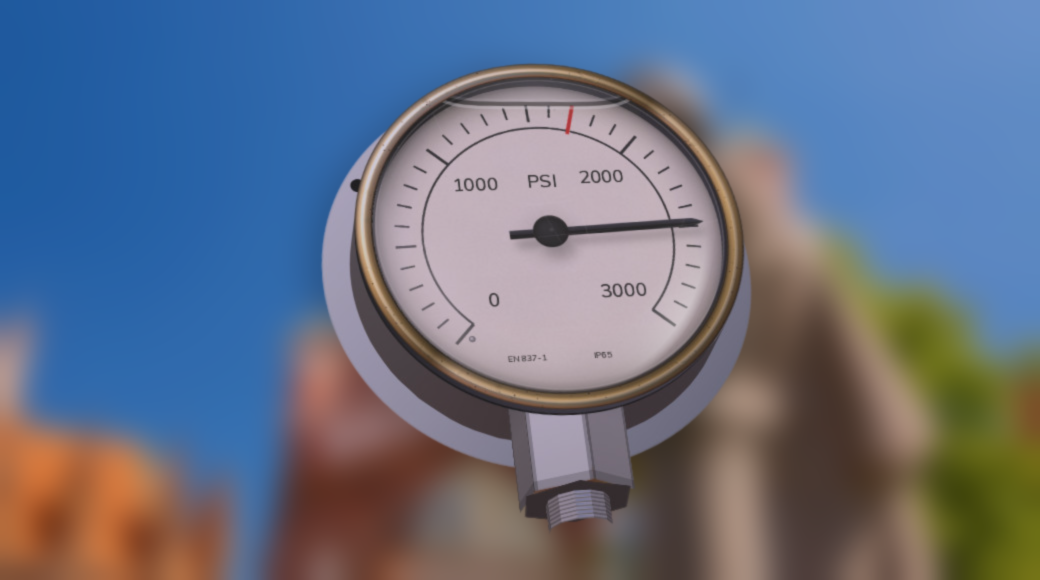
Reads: 2500psi
